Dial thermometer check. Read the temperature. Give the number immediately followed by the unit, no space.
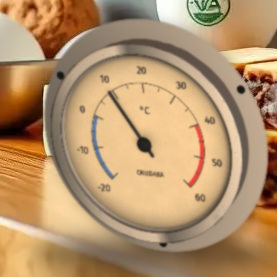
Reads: 10°C
